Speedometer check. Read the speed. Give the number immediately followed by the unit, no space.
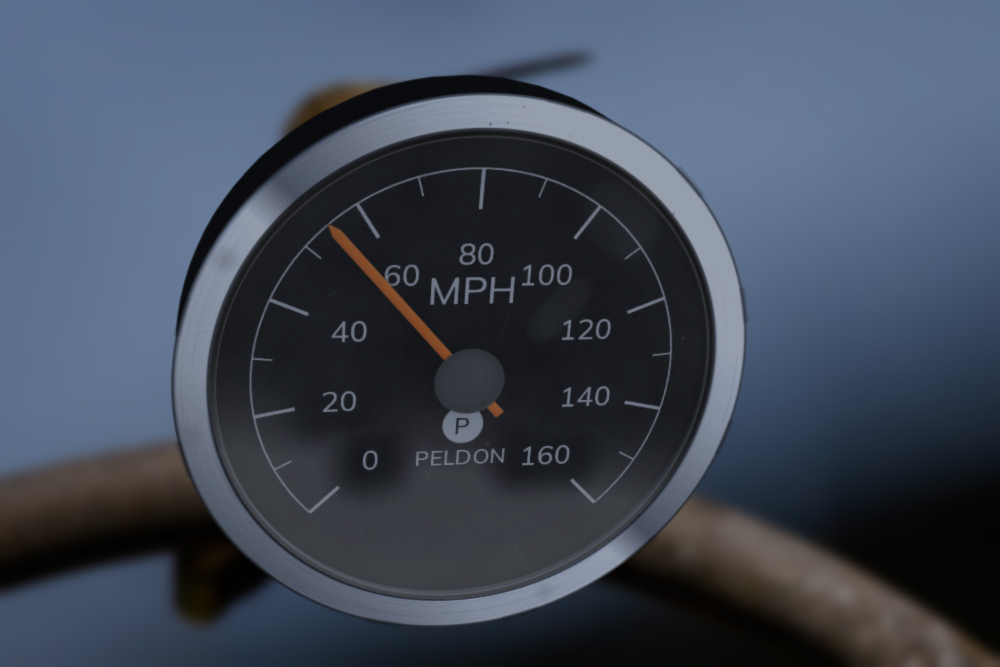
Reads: 55mph
